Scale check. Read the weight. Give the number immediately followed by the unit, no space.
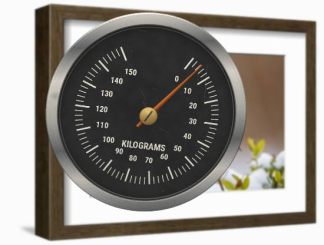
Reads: 4kg
